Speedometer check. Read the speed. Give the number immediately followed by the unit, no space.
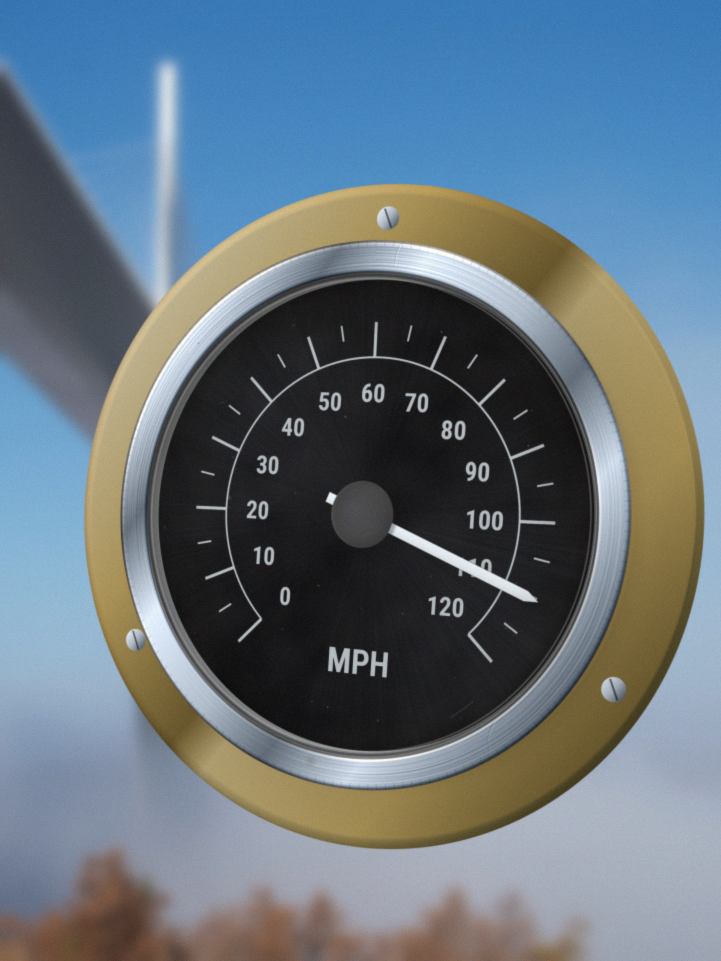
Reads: 110mph
